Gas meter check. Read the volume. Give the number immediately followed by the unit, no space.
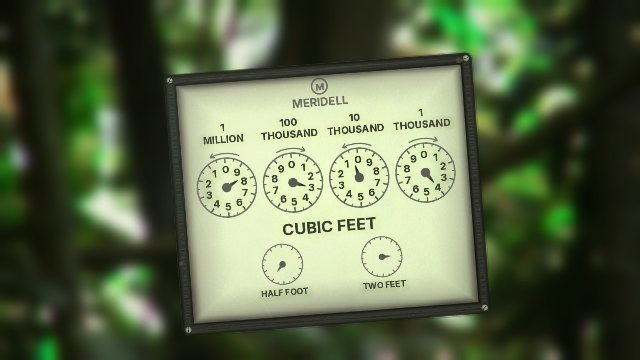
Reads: 830400ft³
